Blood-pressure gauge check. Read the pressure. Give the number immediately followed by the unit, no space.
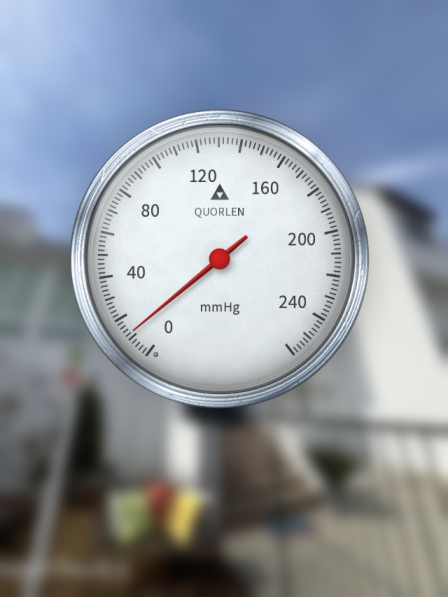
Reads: 12mmHg
